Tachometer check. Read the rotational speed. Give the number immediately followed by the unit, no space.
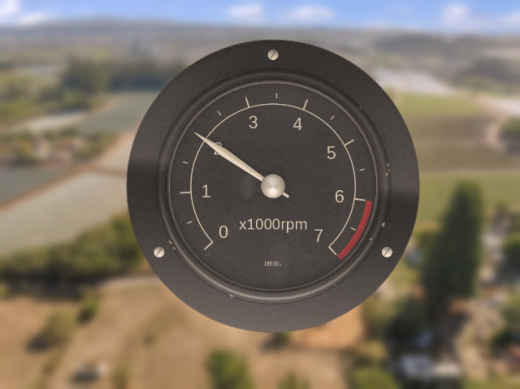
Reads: 2000rpm
